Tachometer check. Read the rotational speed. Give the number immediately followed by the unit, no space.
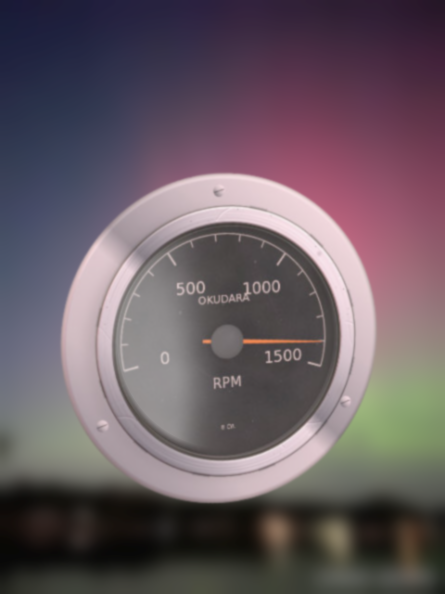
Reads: 1400rpm
